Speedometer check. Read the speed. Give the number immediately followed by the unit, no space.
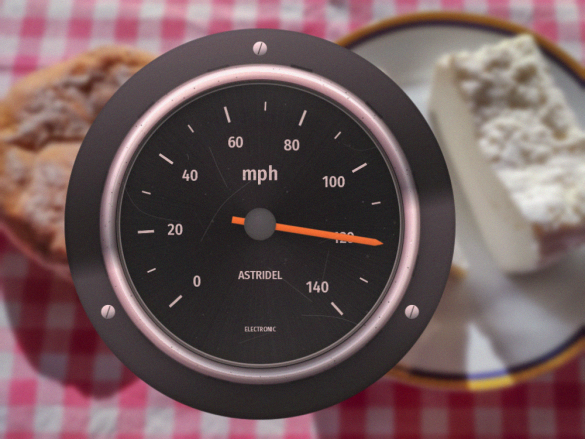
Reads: 120mph
